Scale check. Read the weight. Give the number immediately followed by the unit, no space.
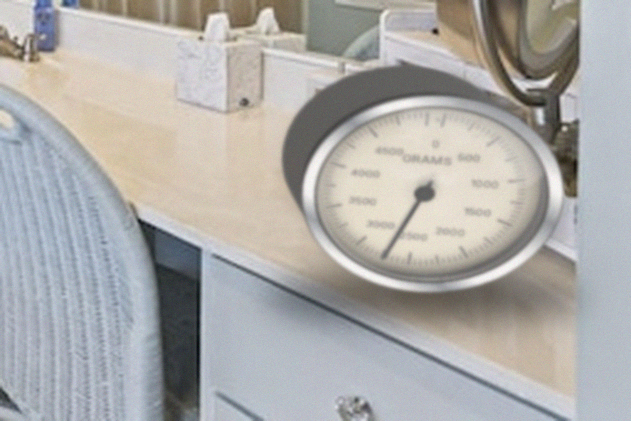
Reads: 2750g
